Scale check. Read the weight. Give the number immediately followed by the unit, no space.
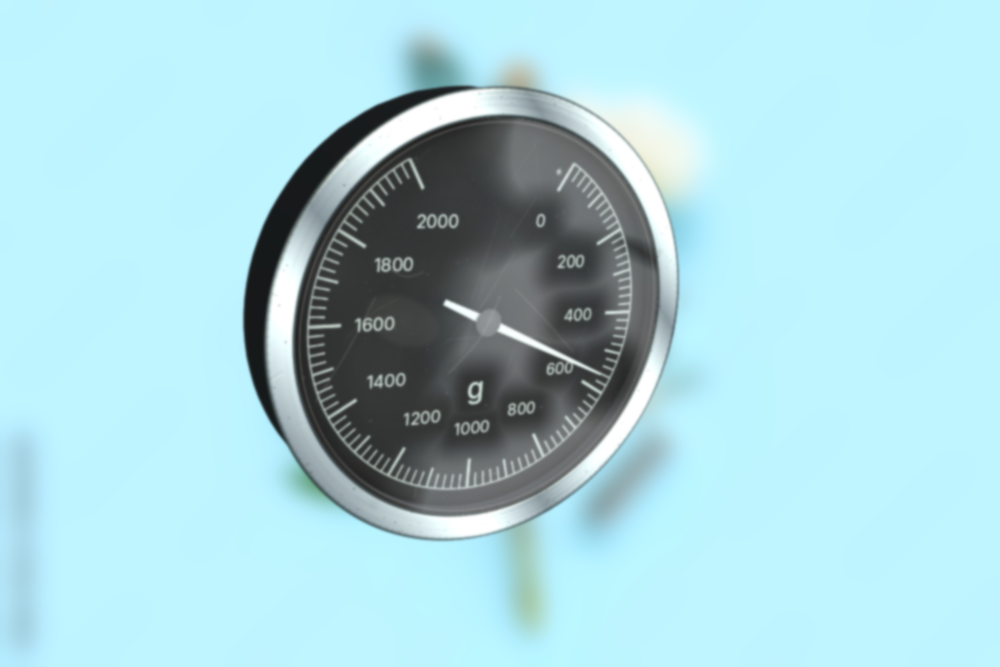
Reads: 560g
